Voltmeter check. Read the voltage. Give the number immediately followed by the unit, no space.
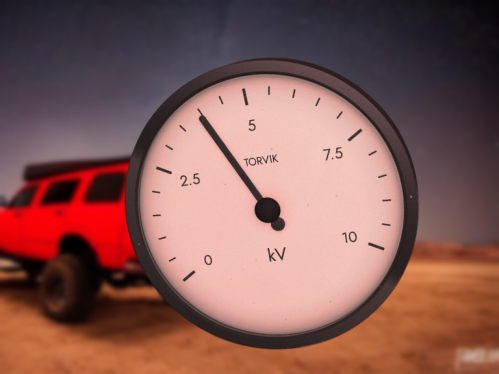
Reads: 4kV
